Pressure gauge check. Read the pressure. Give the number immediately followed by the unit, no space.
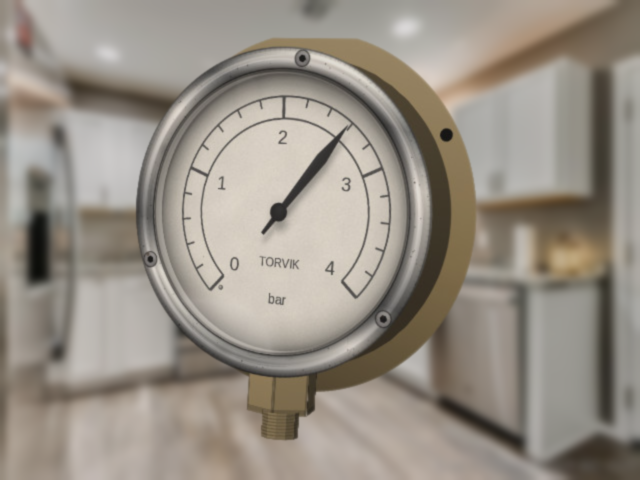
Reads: 2.6bar
